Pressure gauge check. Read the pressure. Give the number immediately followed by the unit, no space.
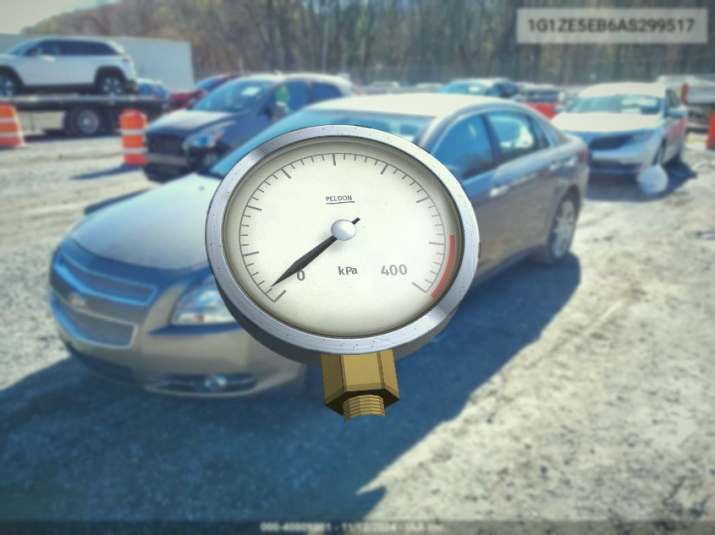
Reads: 10kPa
